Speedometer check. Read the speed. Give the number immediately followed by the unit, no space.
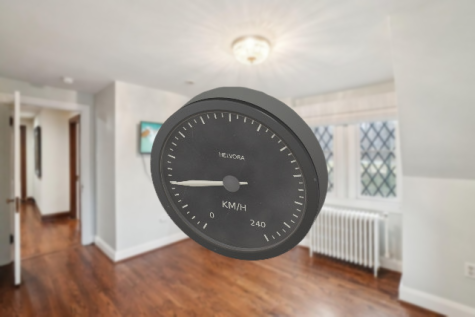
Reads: 40km/h
